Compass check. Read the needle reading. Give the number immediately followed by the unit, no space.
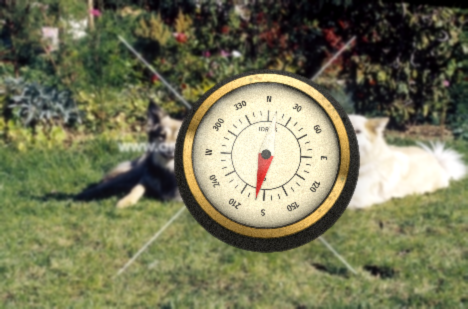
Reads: 190°
